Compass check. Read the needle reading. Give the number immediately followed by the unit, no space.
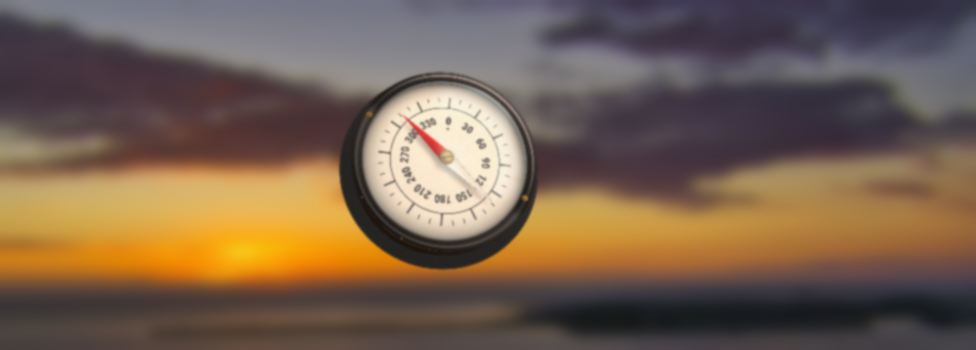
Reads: 310°
